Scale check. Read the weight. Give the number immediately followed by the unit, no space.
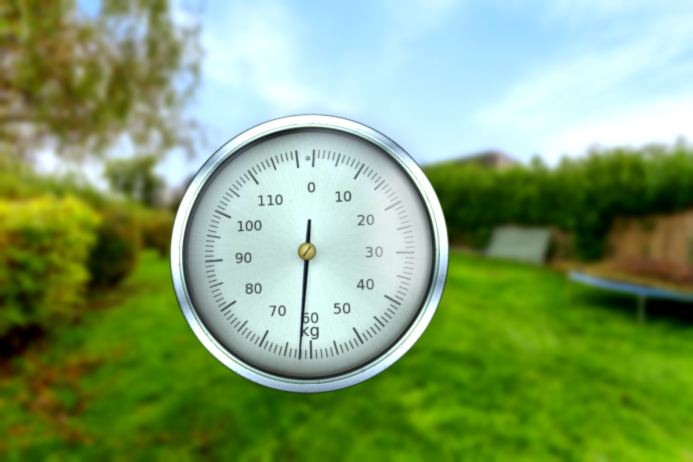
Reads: 62kg
